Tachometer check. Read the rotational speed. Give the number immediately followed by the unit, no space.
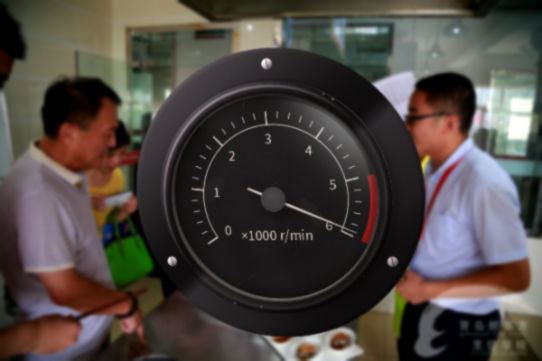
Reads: 5900rpm
